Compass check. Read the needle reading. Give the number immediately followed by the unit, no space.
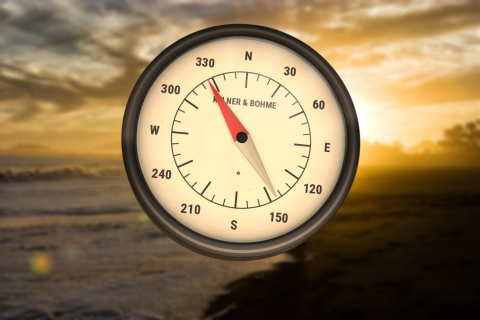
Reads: 325°
